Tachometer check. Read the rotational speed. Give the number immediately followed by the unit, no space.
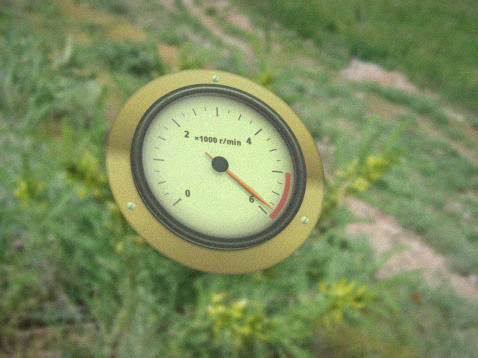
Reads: 5875rpm
